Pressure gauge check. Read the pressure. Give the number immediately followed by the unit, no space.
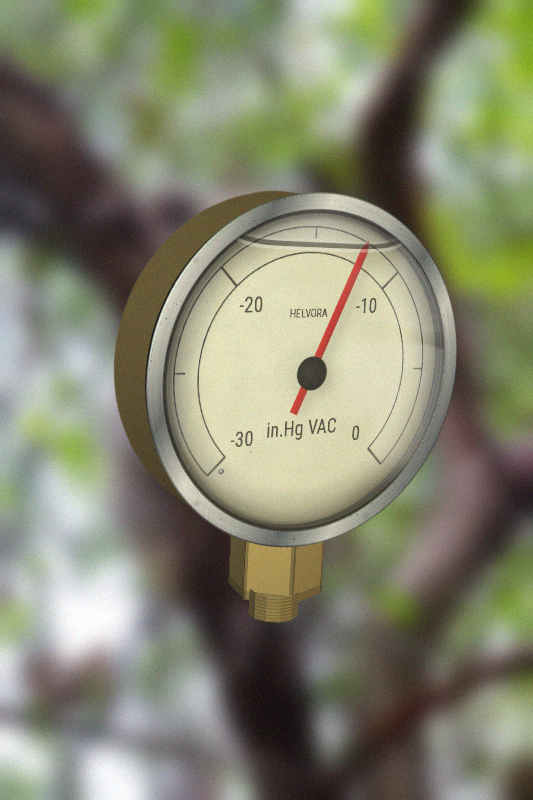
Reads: -12.5inHg
